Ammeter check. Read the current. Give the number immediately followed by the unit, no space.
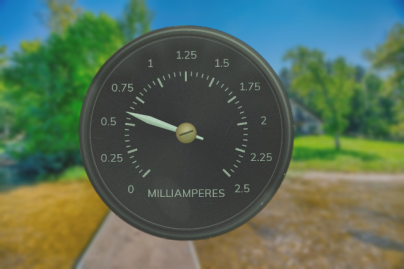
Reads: 0.6mA
